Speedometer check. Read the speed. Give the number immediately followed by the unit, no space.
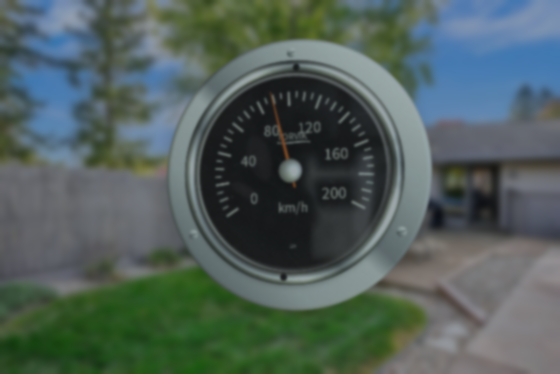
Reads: 90km/h
